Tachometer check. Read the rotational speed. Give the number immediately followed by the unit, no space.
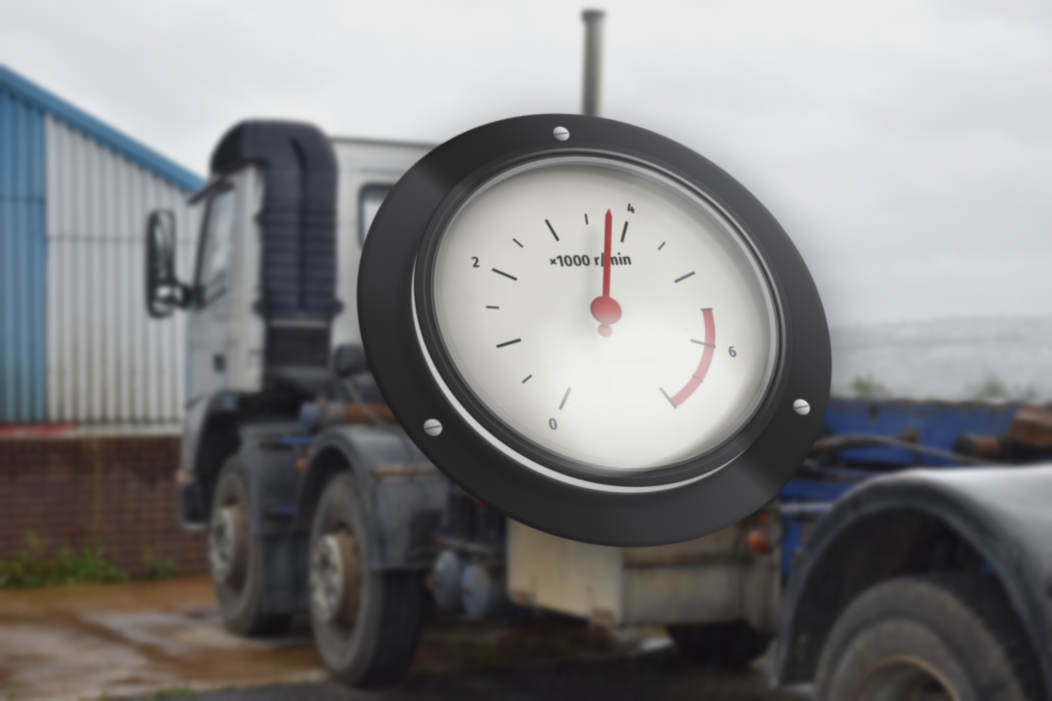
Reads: 3750rpm
